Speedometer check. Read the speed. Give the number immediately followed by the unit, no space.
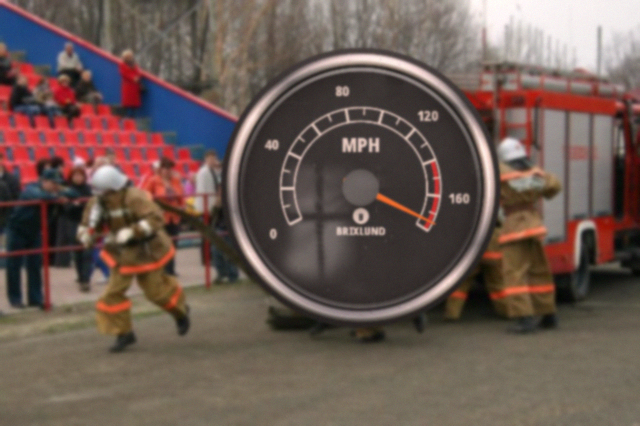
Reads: 175mph
